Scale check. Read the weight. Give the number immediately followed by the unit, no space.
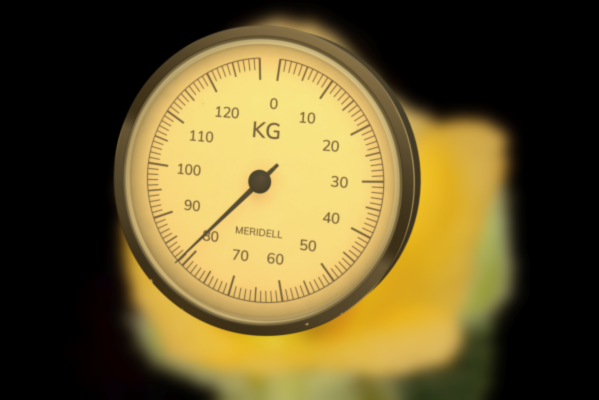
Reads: 81kg
